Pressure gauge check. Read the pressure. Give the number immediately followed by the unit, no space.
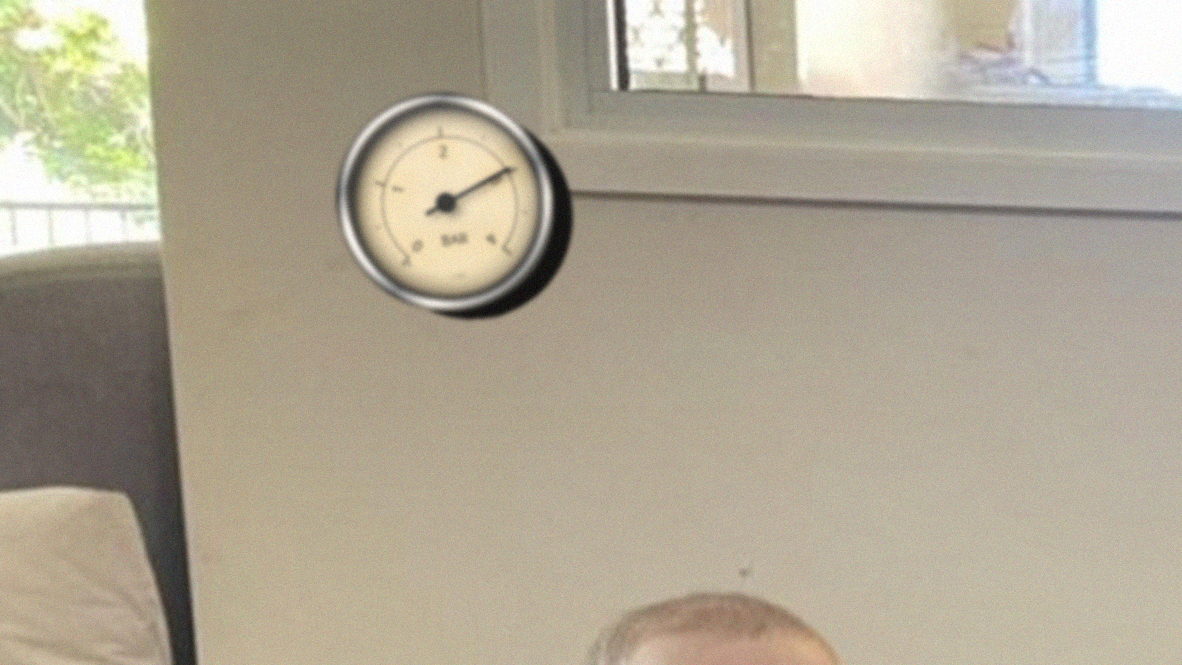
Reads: 3bar
